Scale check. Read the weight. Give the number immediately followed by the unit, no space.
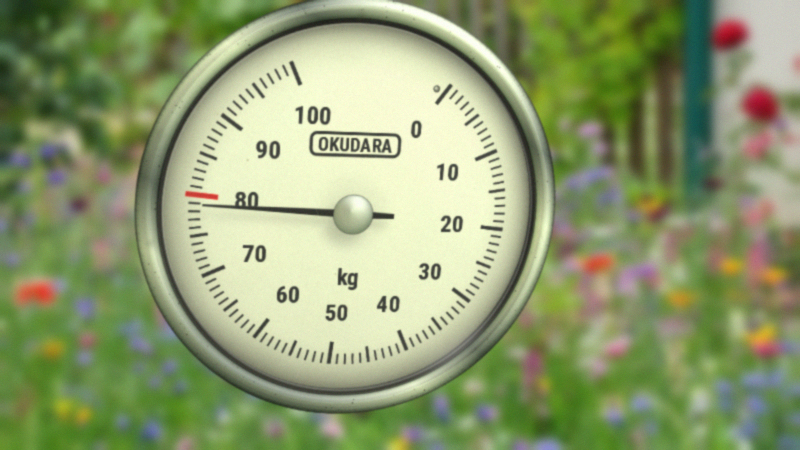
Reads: 79kg
